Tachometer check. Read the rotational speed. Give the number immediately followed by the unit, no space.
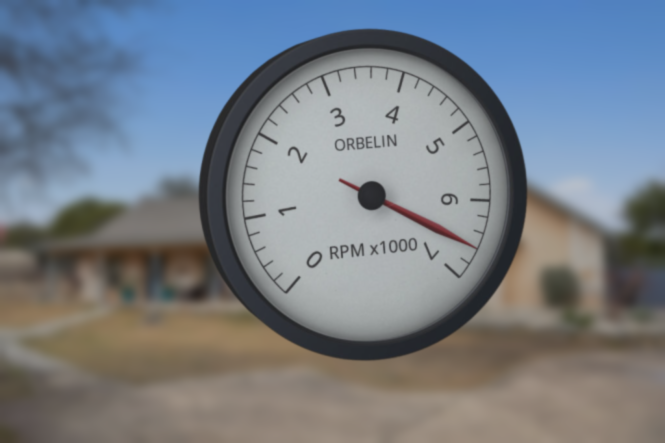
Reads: 6600rpm
